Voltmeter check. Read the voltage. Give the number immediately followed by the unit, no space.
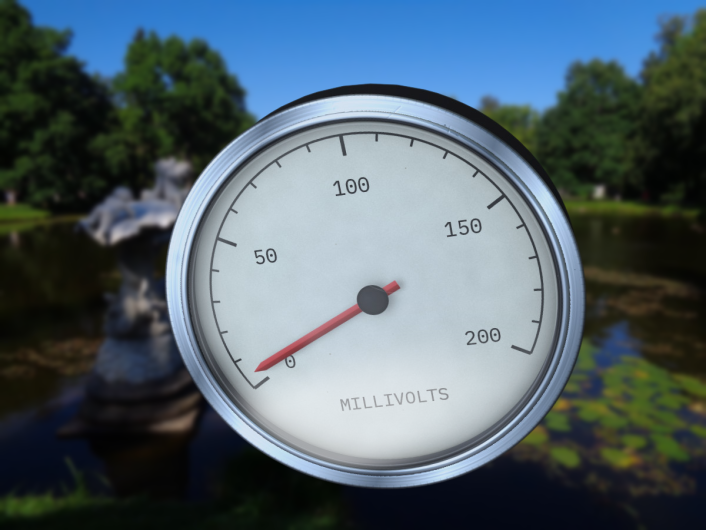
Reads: 5mV
